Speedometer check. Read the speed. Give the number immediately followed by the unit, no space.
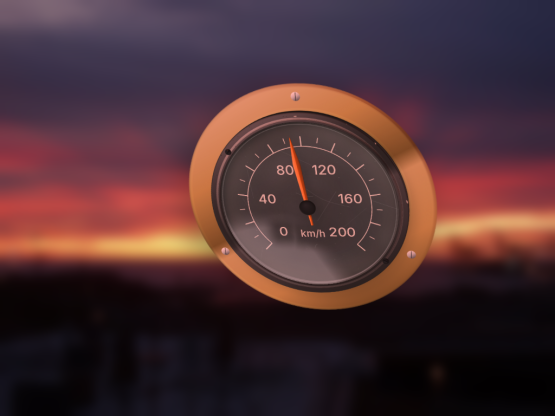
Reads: 95km/h
